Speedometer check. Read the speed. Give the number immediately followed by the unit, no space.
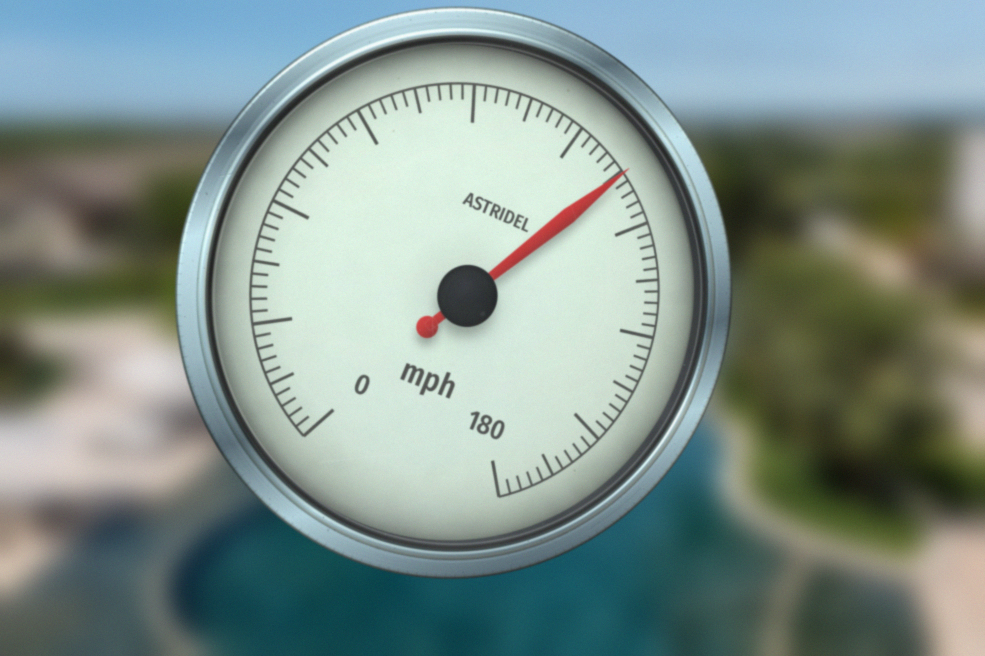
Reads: 110mph
